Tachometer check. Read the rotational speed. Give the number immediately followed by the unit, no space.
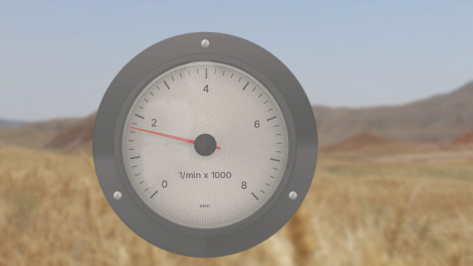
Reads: 1700rpm
